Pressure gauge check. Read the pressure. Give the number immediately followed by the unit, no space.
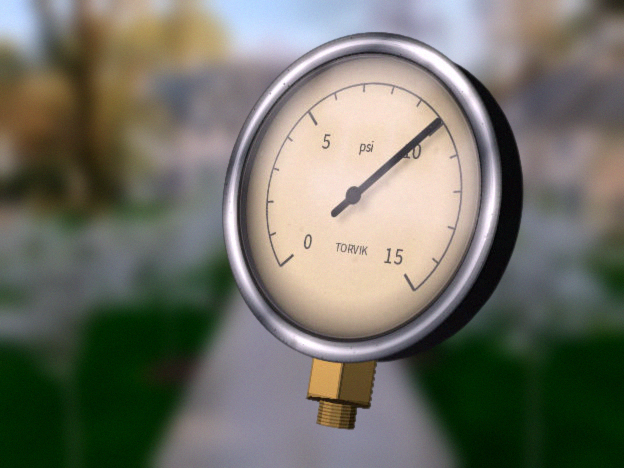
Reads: 10psi
